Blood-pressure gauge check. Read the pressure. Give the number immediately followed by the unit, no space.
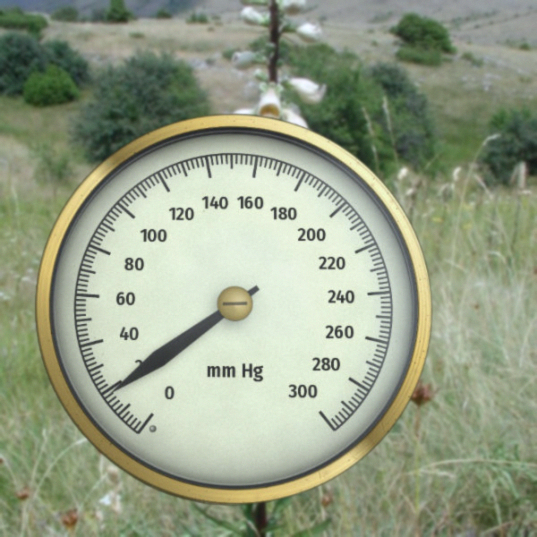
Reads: 18mmHg
